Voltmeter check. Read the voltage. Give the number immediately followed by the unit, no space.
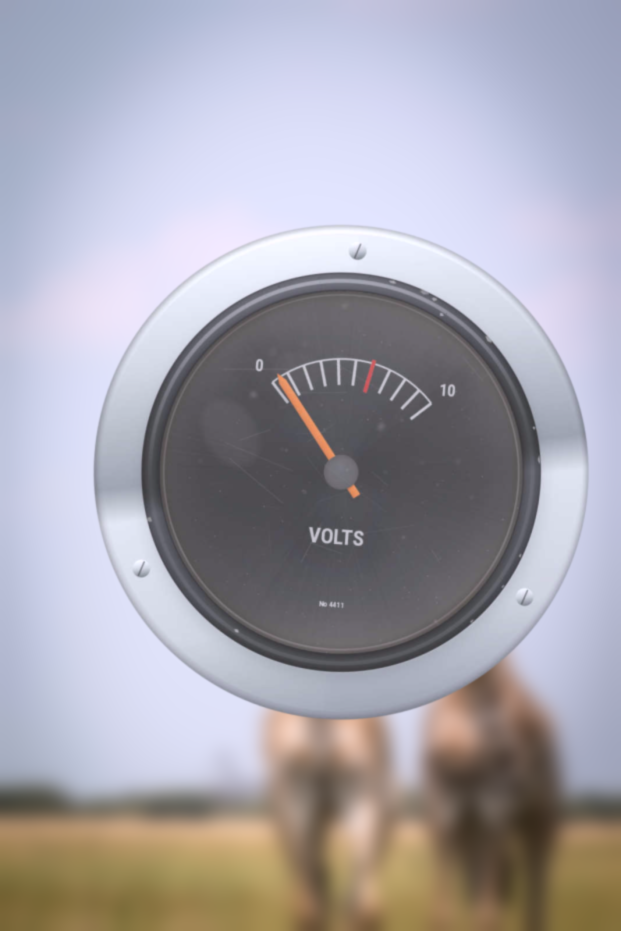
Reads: 0.5V
